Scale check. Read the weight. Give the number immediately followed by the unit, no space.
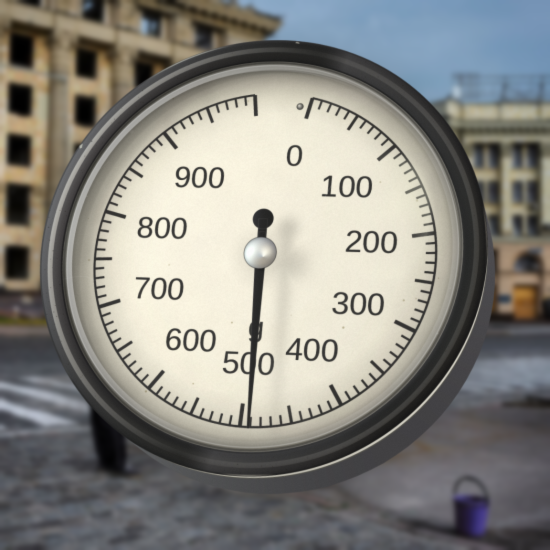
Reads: 490g
